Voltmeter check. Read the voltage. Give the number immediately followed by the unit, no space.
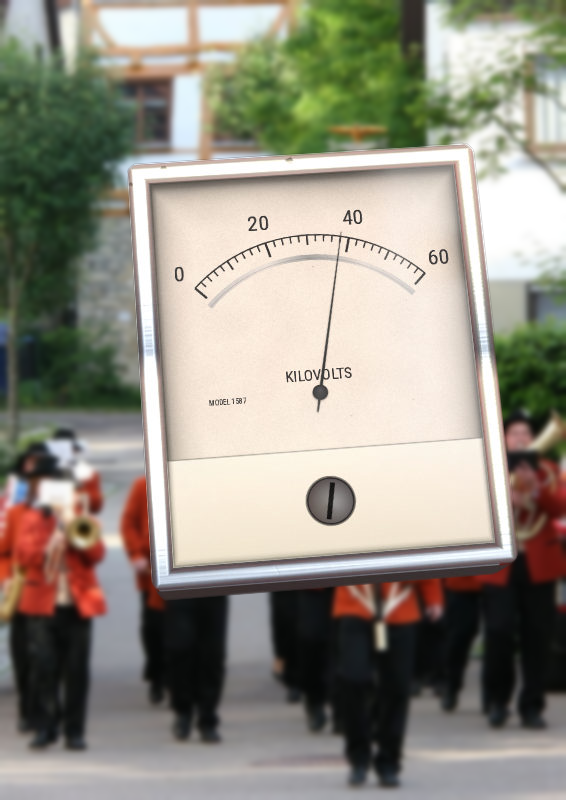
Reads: 38kV
